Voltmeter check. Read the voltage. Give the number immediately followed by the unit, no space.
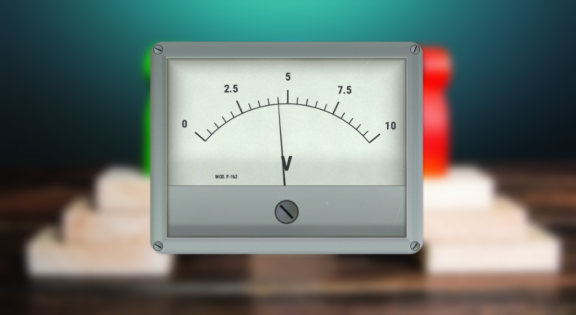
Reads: 4.5V
